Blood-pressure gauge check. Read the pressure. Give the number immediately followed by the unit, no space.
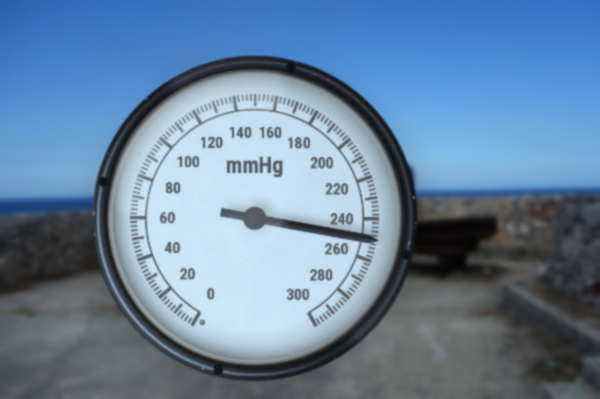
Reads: 250mmHg
